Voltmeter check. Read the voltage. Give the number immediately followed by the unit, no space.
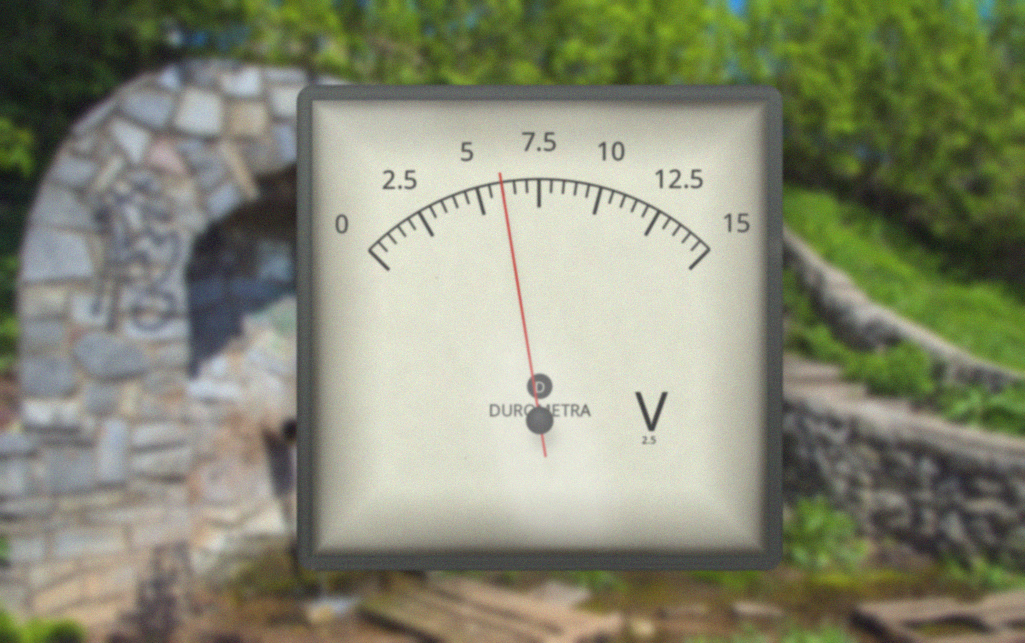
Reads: 6V
